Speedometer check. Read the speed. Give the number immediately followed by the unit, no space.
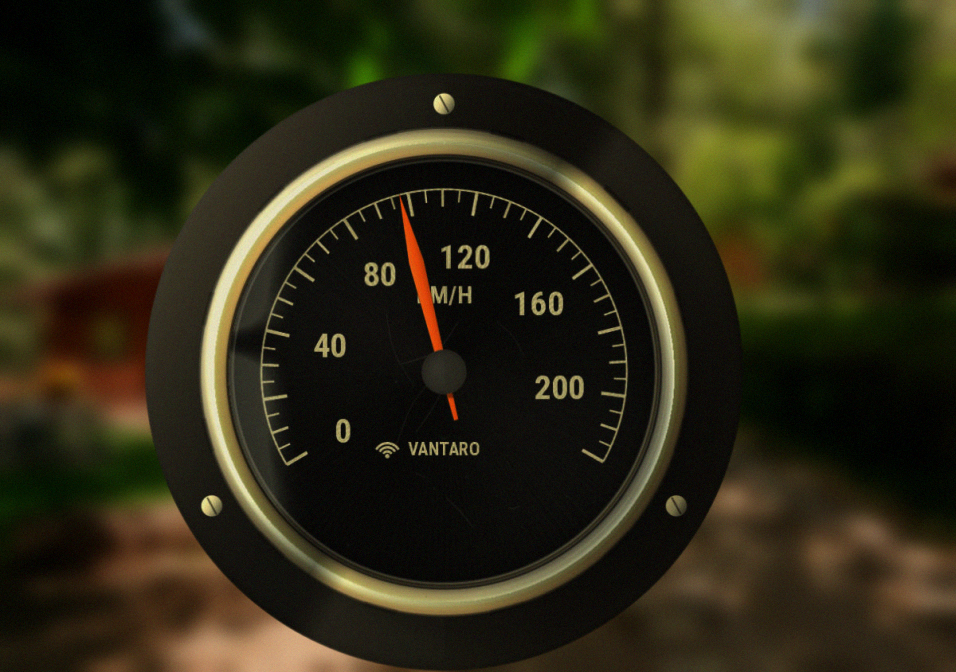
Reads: 97.5km/h
